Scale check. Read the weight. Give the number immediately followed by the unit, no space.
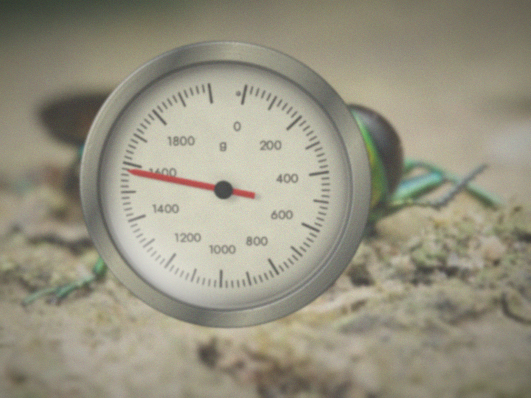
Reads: 1580g
